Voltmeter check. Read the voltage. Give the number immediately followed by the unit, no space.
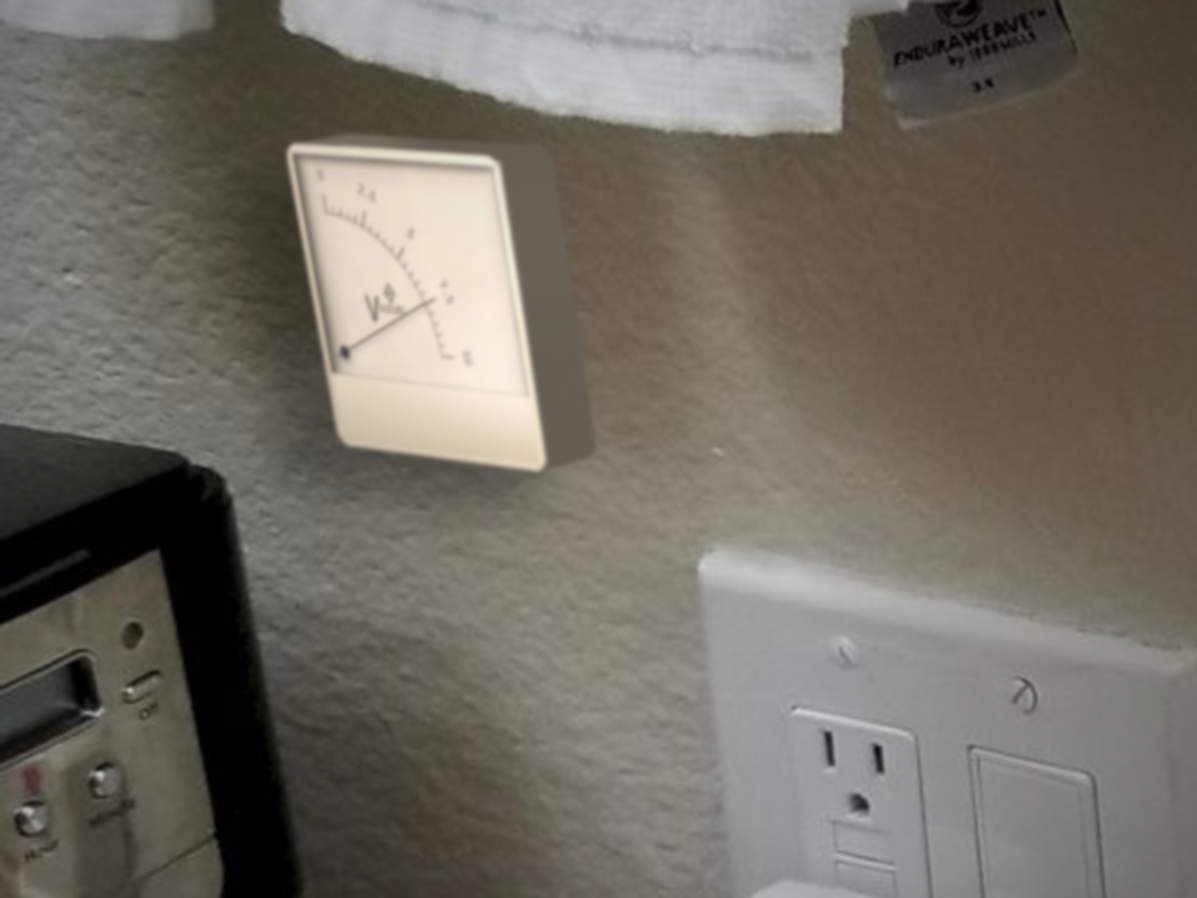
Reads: 7.5V
